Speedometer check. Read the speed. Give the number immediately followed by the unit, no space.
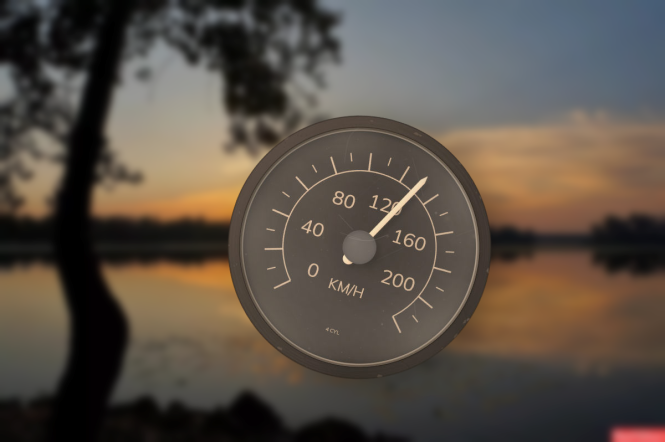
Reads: 130km/h
